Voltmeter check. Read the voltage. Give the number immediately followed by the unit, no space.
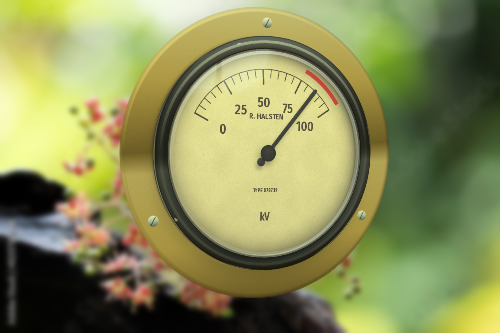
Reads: 85kV
